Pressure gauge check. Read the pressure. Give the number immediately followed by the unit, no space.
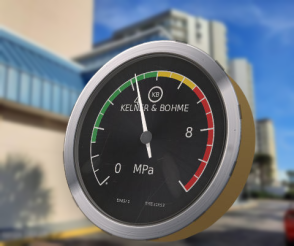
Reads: 4.25MPa
